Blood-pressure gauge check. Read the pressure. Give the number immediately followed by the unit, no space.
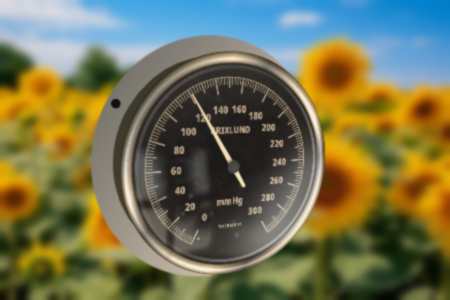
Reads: 120mmHg
